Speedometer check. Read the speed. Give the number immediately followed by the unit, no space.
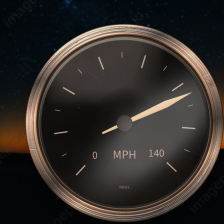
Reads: 105mph
